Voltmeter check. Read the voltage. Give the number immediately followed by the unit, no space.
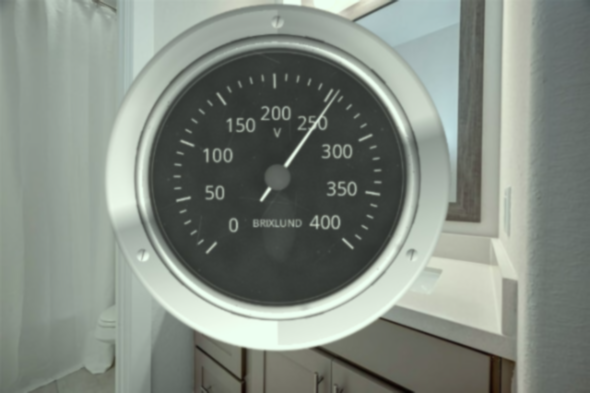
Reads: 255V
